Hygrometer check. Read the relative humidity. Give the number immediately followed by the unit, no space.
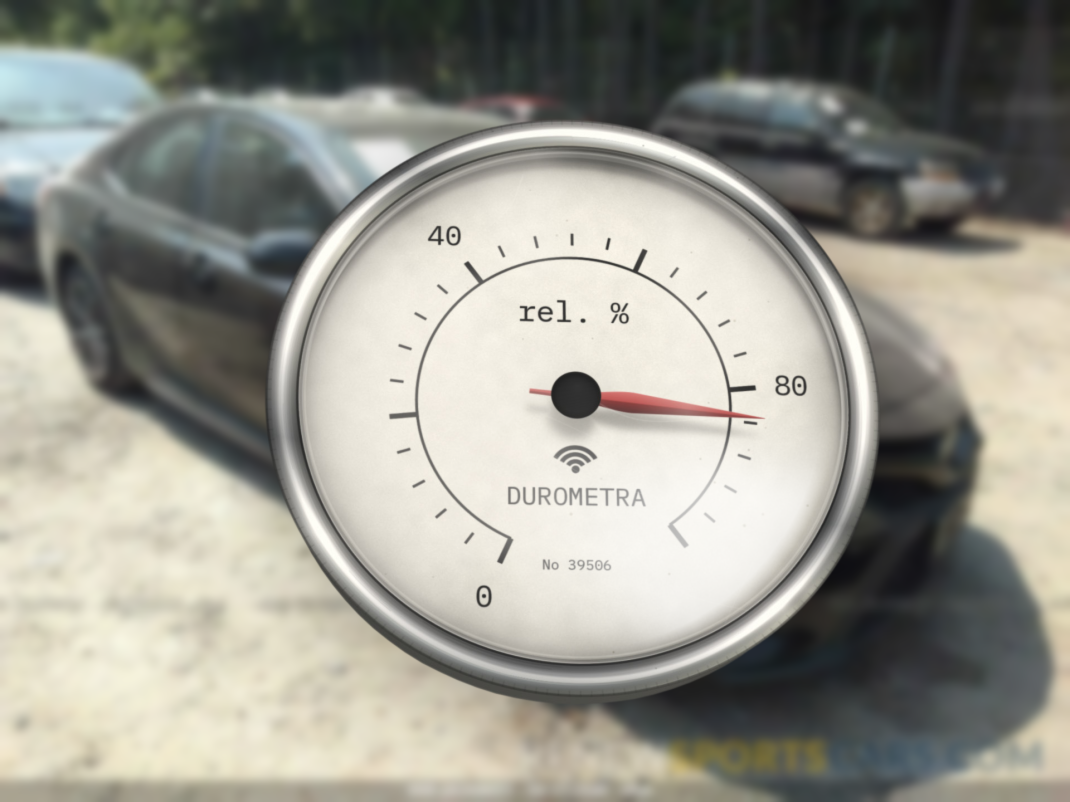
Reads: 84%
